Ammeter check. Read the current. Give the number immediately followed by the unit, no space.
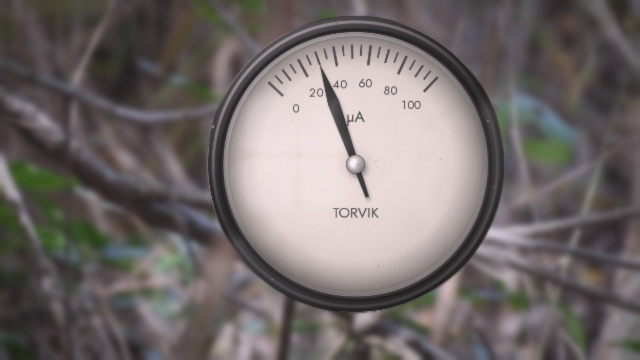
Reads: 30µA
